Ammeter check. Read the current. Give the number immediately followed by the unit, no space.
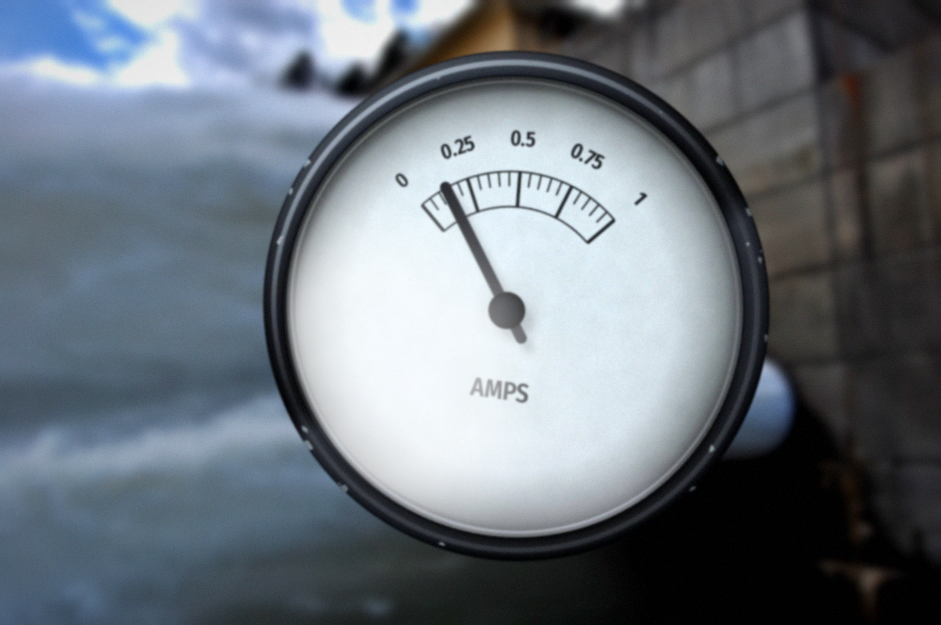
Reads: 0.15A
